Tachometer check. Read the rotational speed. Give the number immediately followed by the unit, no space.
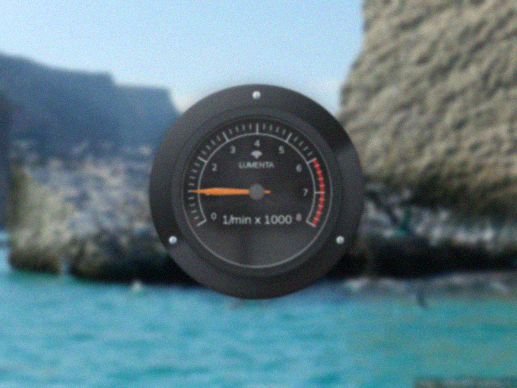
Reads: 1000rpm
